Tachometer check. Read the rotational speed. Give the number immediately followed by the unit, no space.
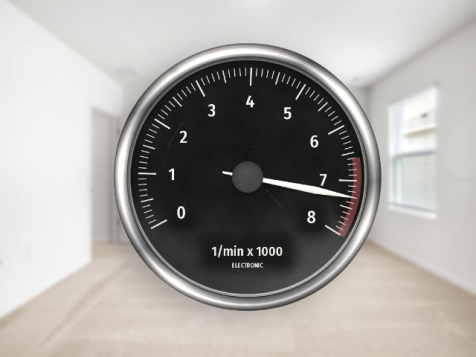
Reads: 7300rpm
